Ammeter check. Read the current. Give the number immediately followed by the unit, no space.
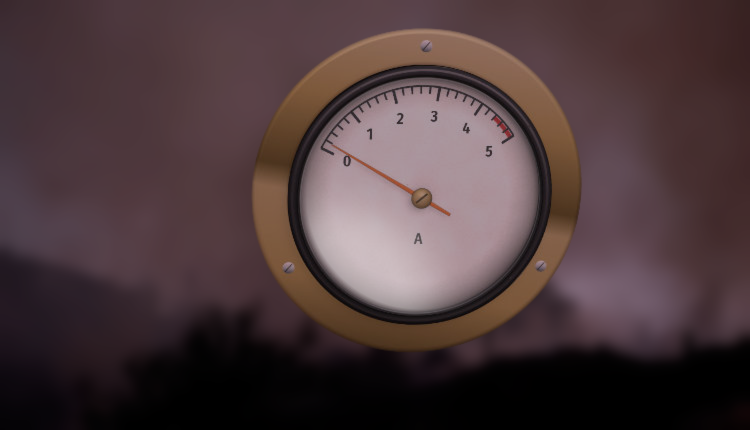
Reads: 0.2A
